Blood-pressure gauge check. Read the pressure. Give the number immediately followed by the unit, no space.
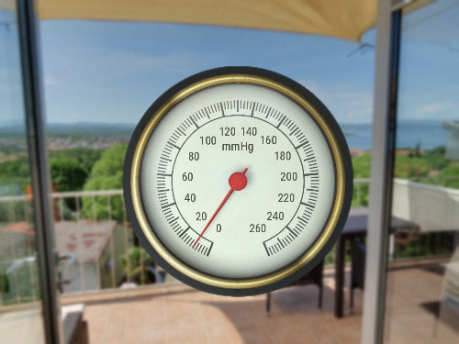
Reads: 10mmHg
